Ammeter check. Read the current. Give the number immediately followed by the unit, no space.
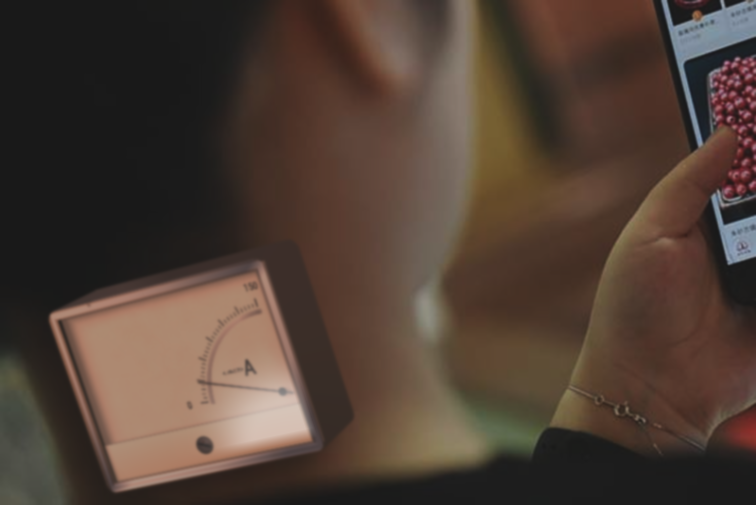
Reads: 25A
